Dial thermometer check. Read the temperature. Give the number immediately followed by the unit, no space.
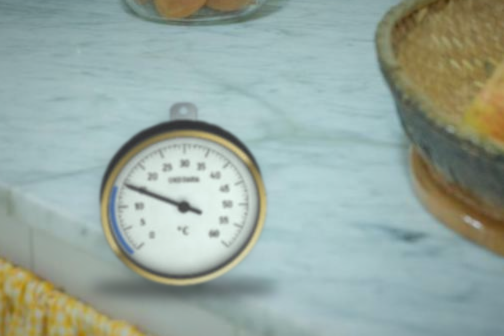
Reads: 15°C
